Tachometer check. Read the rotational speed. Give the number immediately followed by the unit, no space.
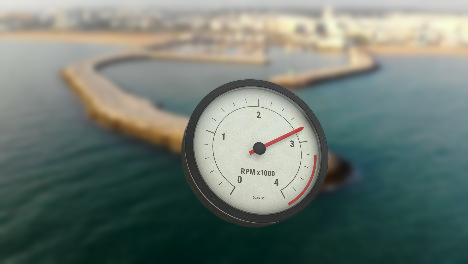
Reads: 2800rpm
